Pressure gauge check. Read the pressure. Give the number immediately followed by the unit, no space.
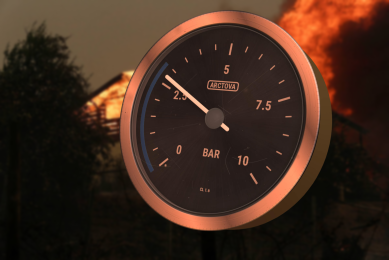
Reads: 2.75bar
